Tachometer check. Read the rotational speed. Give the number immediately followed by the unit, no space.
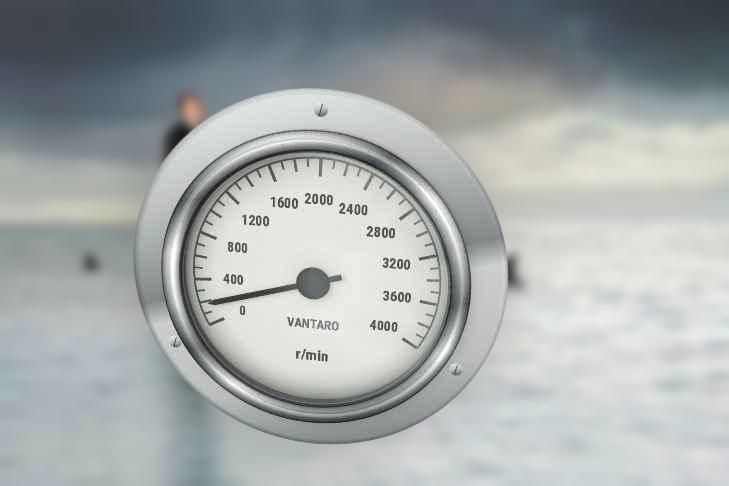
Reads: 200rpm
